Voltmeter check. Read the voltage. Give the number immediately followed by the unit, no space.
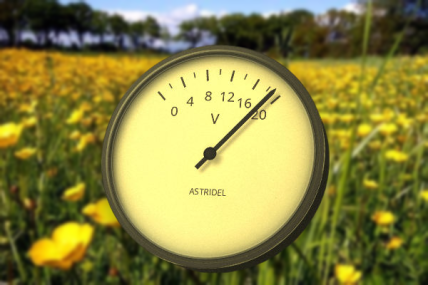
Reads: 19V
